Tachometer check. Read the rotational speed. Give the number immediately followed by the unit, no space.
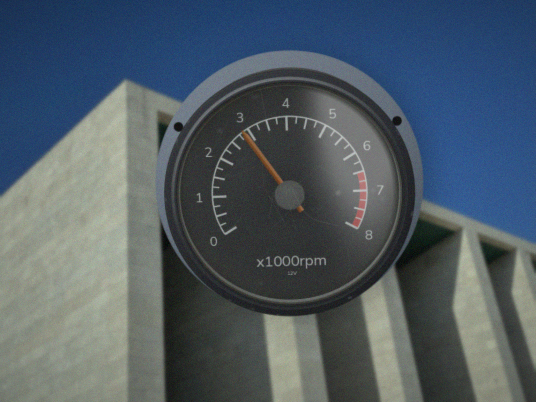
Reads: 2875rpm
